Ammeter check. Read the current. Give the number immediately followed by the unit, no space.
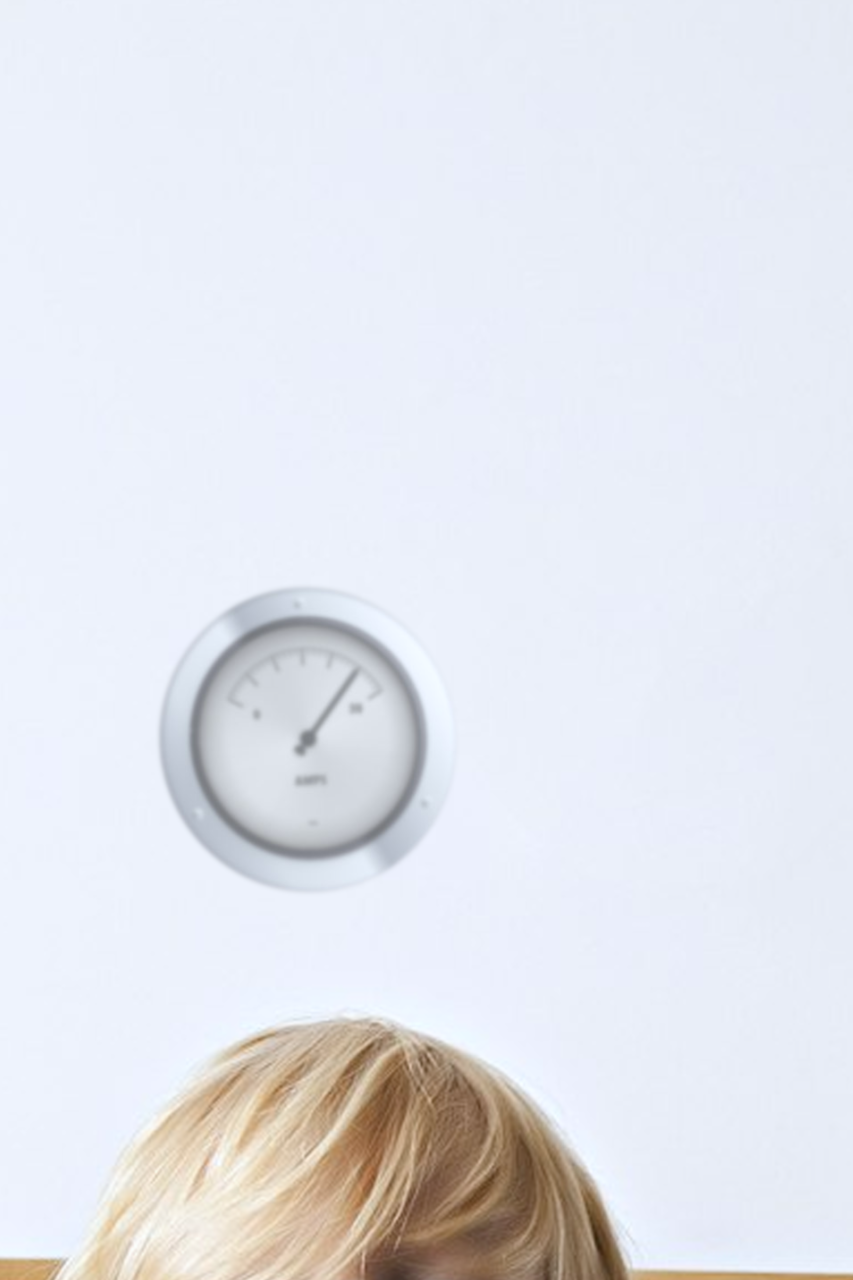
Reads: 25A
